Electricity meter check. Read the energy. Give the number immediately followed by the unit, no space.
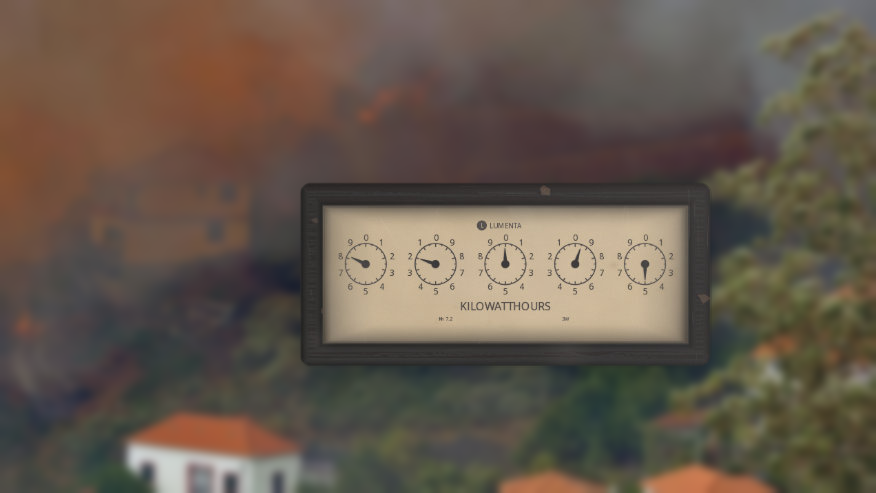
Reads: 81995kWh
